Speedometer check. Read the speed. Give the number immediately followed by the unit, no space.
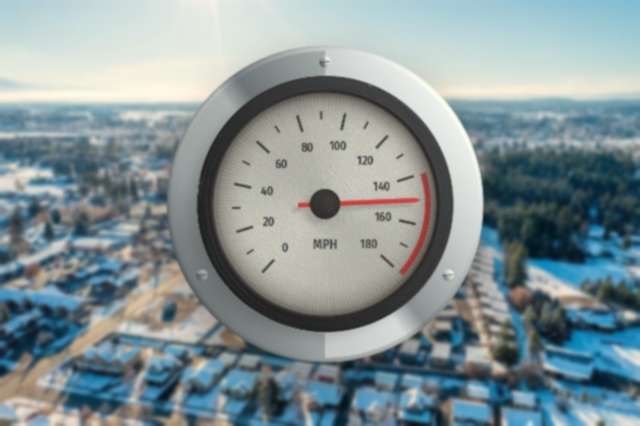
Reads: 150mph
